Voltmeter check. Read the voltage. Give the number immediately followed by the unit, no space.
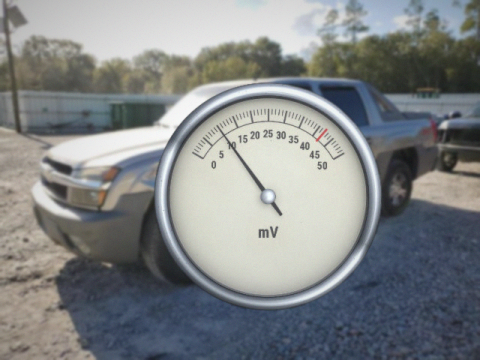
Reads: 10mV
